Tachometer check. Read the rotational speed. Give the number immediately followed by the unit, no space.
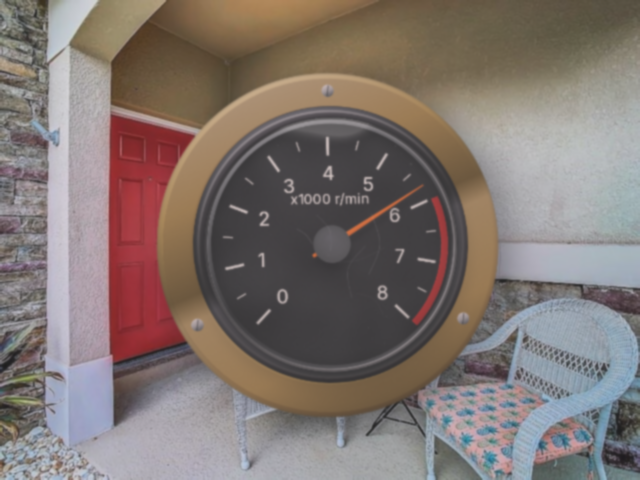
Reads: 5750rpm
